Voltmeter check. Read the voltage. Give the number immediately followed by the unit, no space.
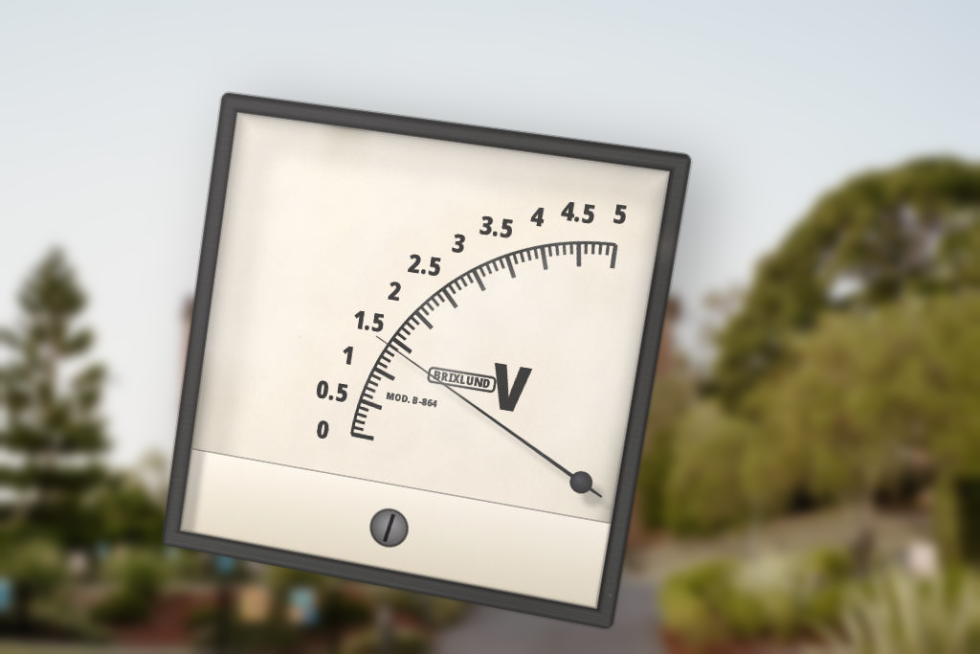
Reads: 1.4V
